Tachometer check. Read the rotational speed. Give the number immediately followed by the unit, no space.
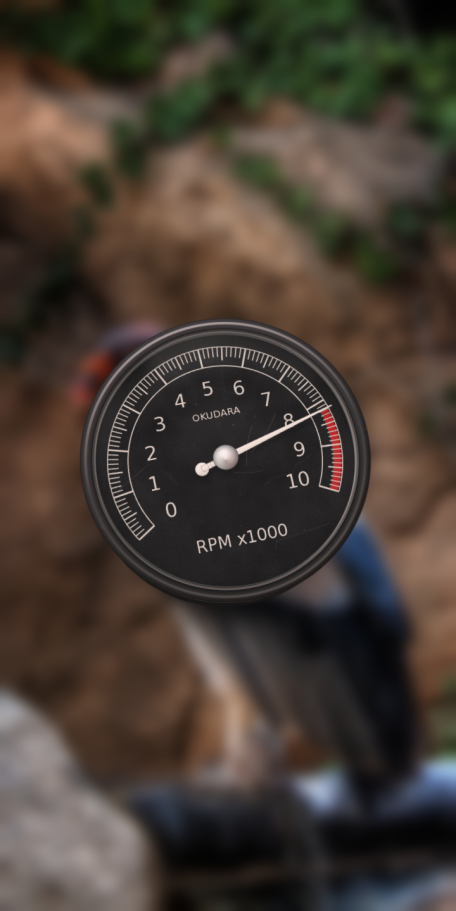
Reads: 8200rpm
